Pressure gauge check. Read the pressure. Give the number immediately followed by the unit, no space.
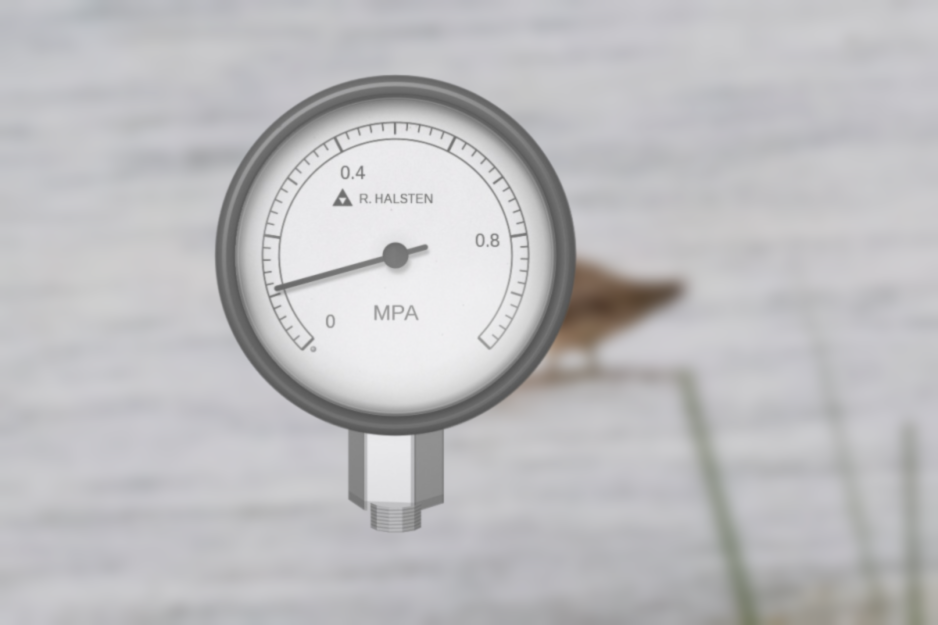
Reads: 0.11MPa
